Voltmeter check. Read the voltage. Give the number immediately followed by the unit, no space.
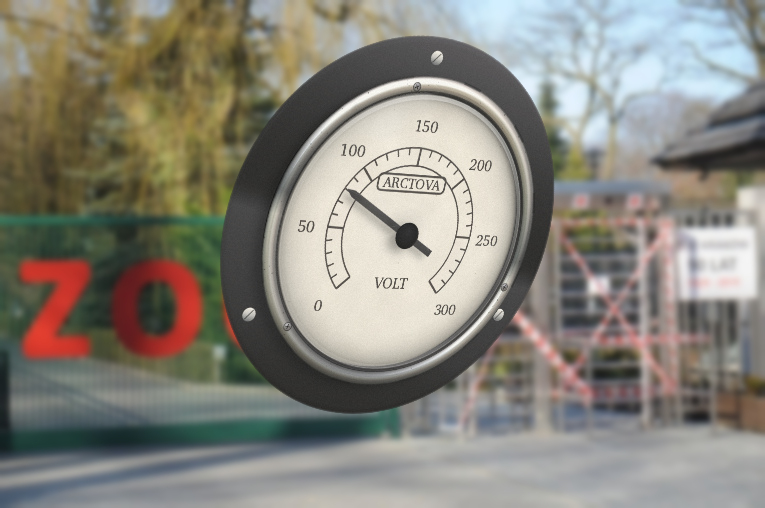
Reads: 80V
